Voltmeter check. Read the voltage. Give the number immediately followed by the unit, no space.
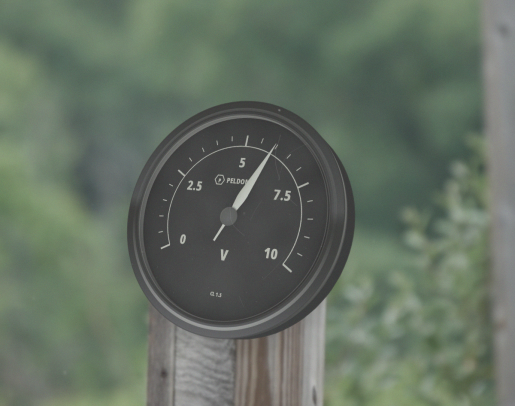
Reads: 6V
